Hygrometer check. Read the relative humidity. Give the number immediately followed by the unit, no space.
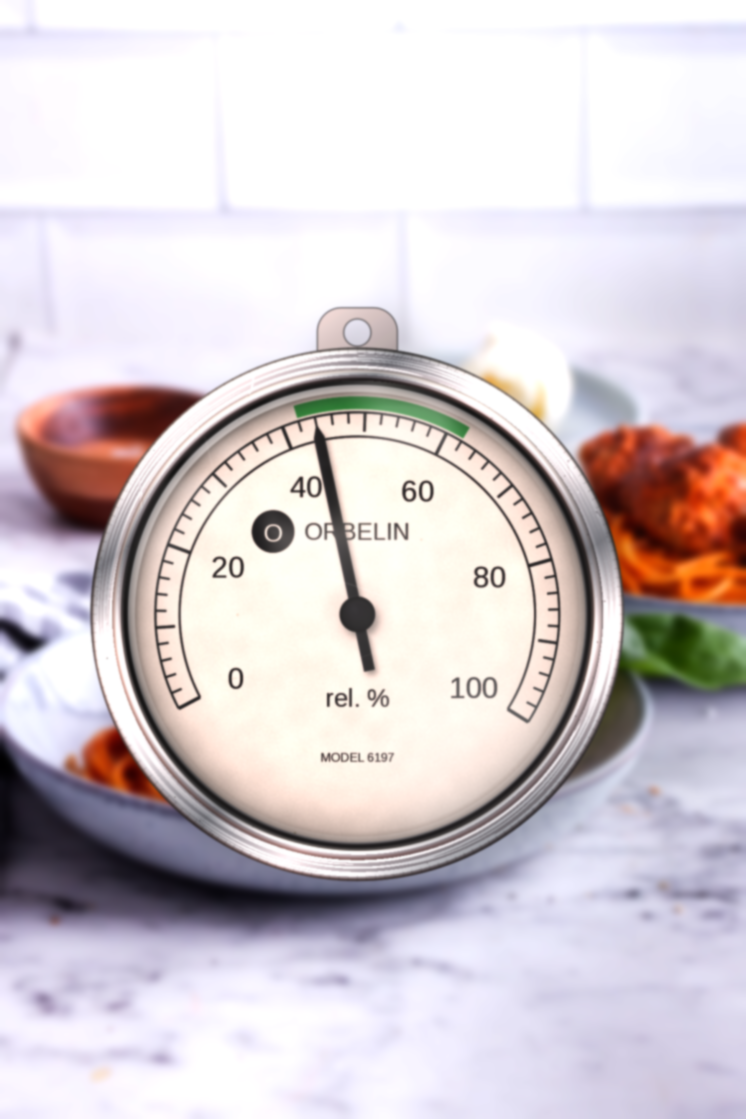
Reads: 44%
